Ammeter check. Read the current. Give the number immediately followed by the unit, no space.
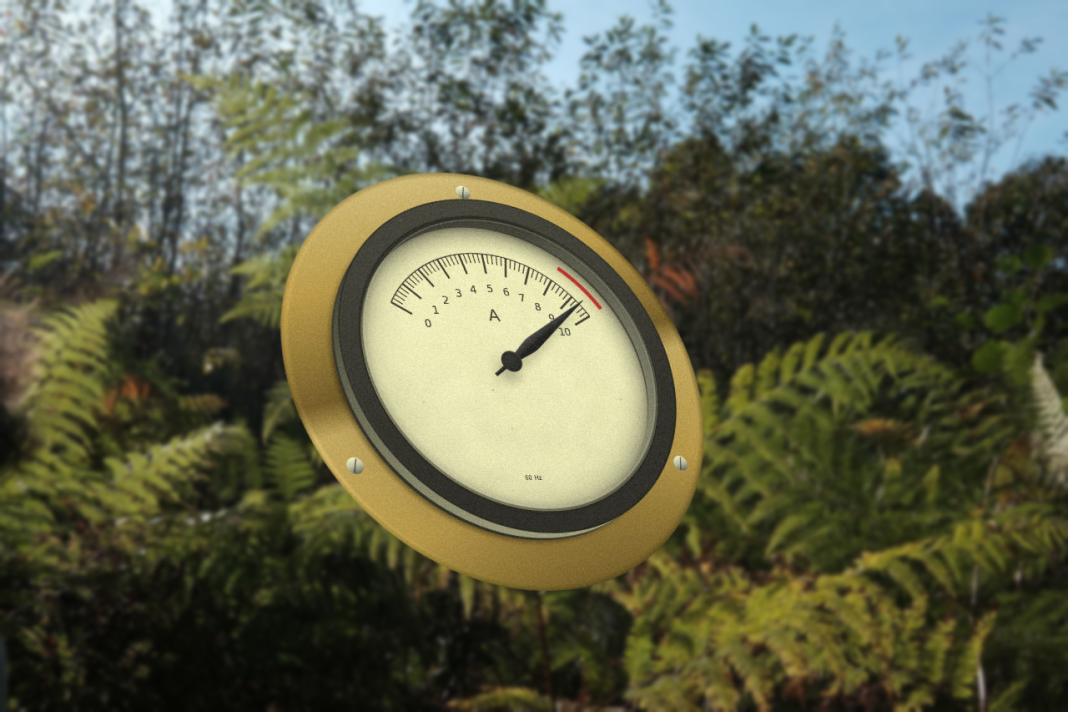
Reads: 9.4A
